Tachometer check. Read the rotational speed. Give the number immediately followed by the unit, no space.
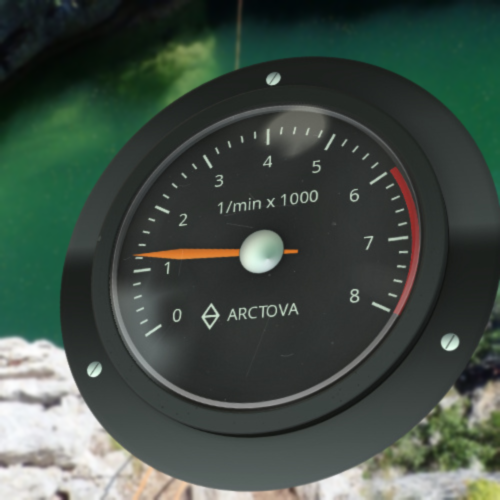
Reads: 1200rpm
